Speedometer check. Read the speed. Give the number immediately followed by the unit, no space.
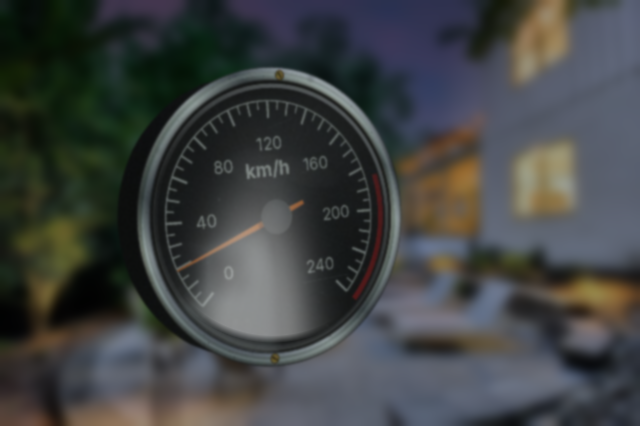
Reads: 20km/h
